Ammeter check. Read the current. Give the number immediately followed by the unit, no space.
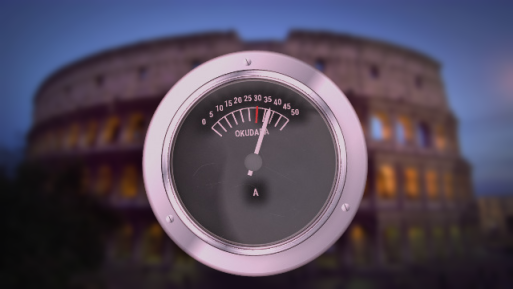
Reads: 37.5A
